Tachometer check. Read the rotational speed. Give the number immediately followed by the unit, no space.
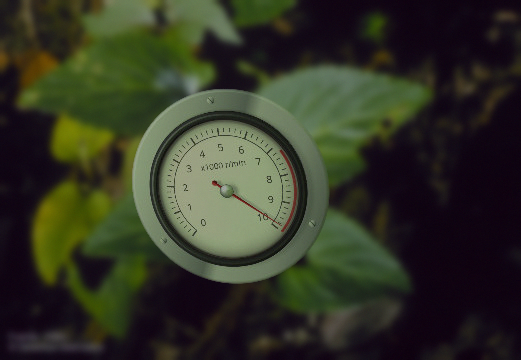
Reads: 9800rpm
